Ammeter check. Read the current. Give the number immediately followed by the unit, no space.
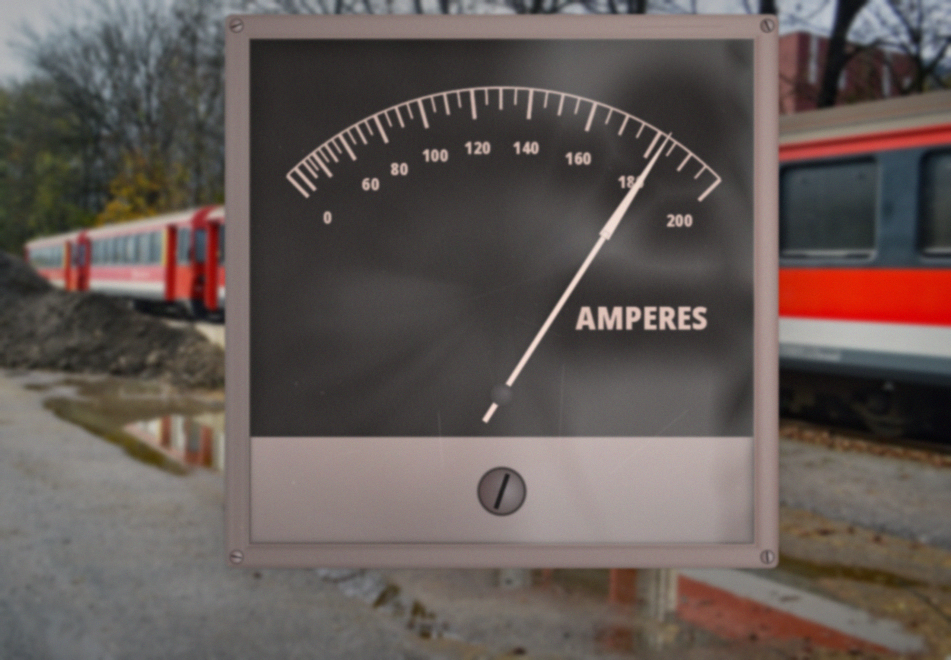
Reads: 182.5A
